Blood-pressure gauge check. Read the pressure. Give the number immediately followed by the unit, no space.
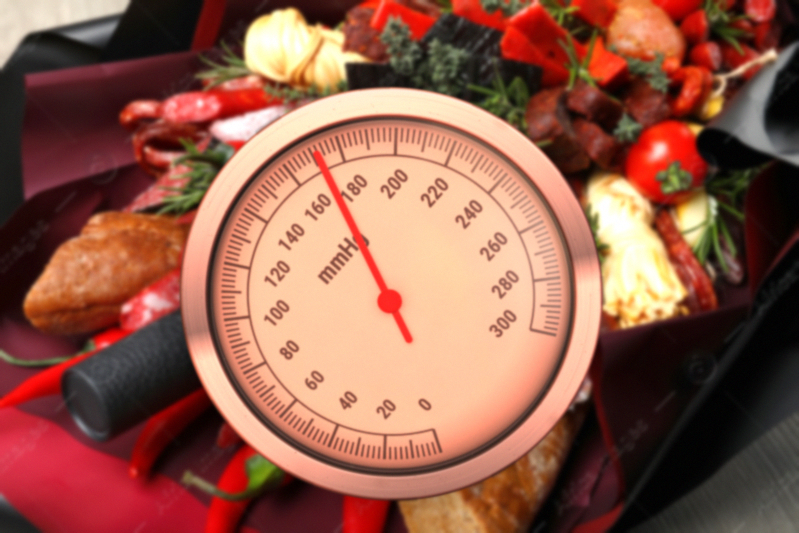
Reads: 172mmHg
